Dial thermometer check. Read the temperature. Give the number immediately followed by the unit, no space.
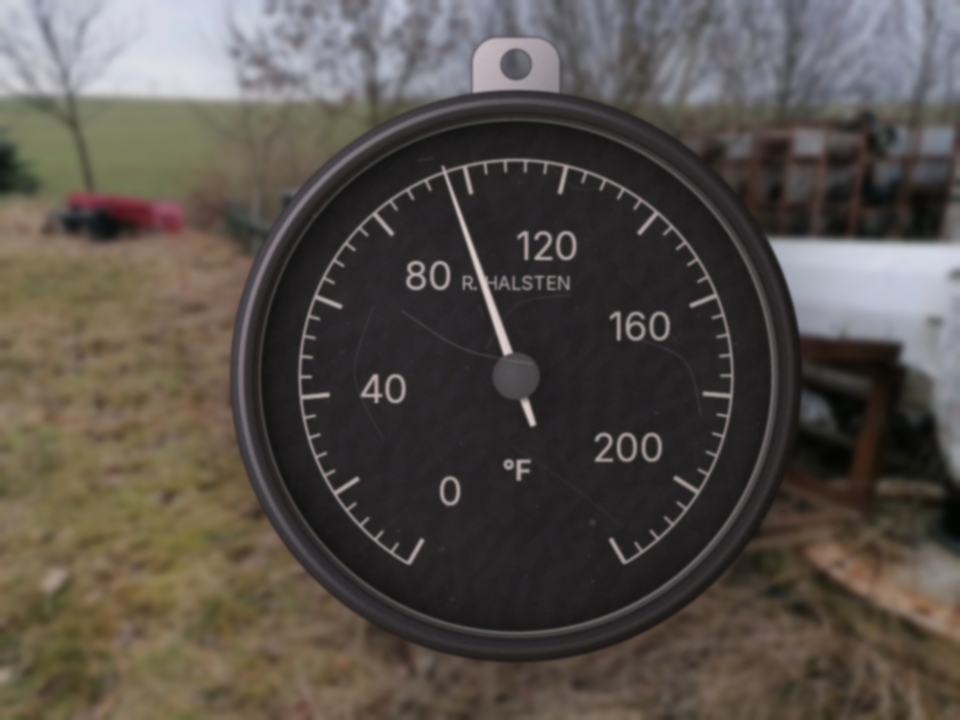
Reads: 96°F
